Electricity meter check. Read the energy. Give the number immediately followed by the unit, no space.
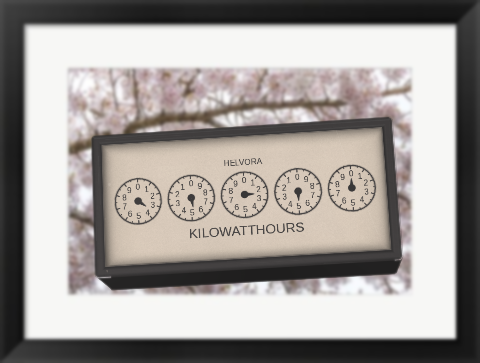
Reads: 35250kWh
